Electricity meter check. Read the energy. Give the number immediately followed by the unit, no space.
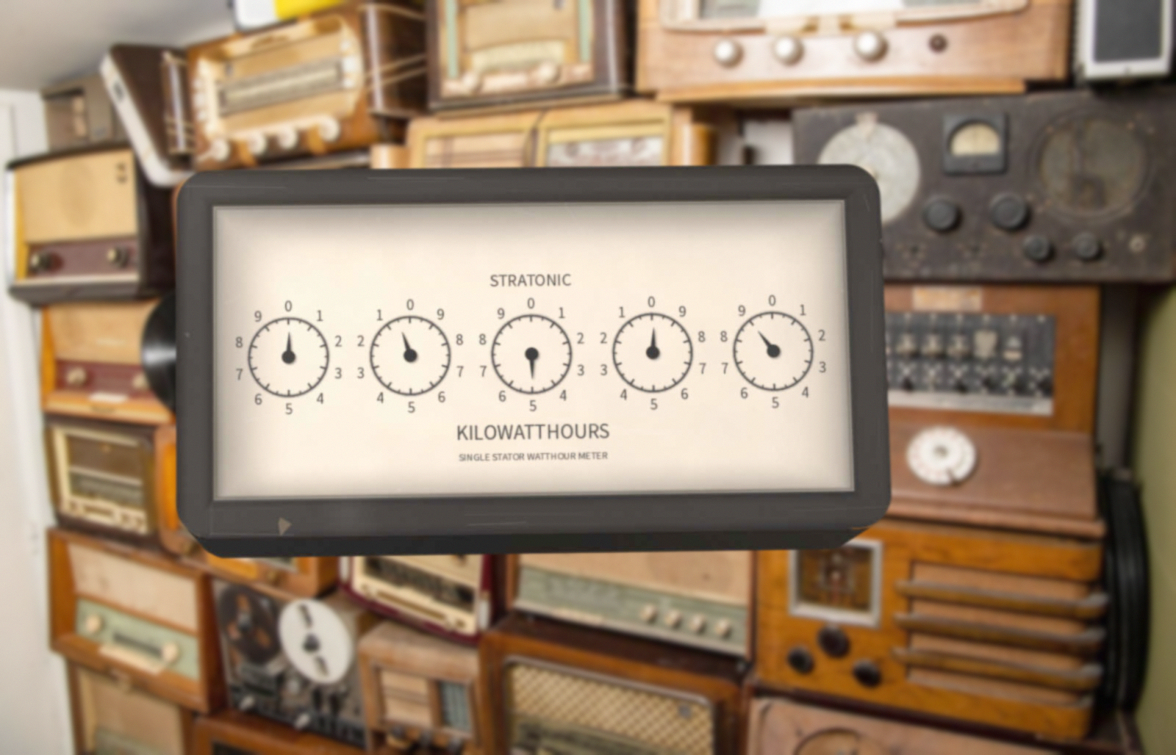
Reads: 499kWh
